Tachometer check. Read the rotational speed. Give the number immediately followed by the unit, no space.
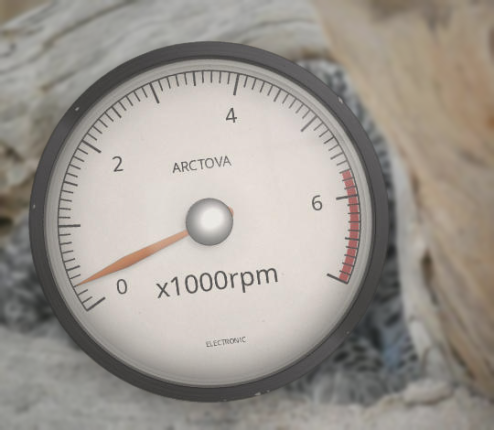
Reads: 300rpm
